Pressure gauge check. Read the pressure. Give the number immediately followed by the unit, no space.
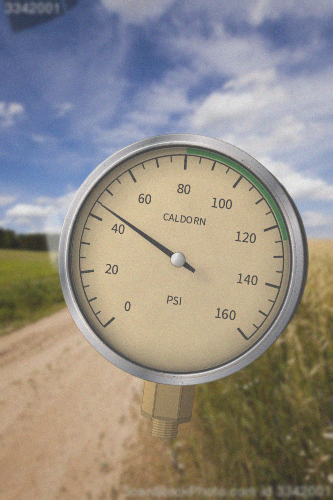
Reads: 45psi
